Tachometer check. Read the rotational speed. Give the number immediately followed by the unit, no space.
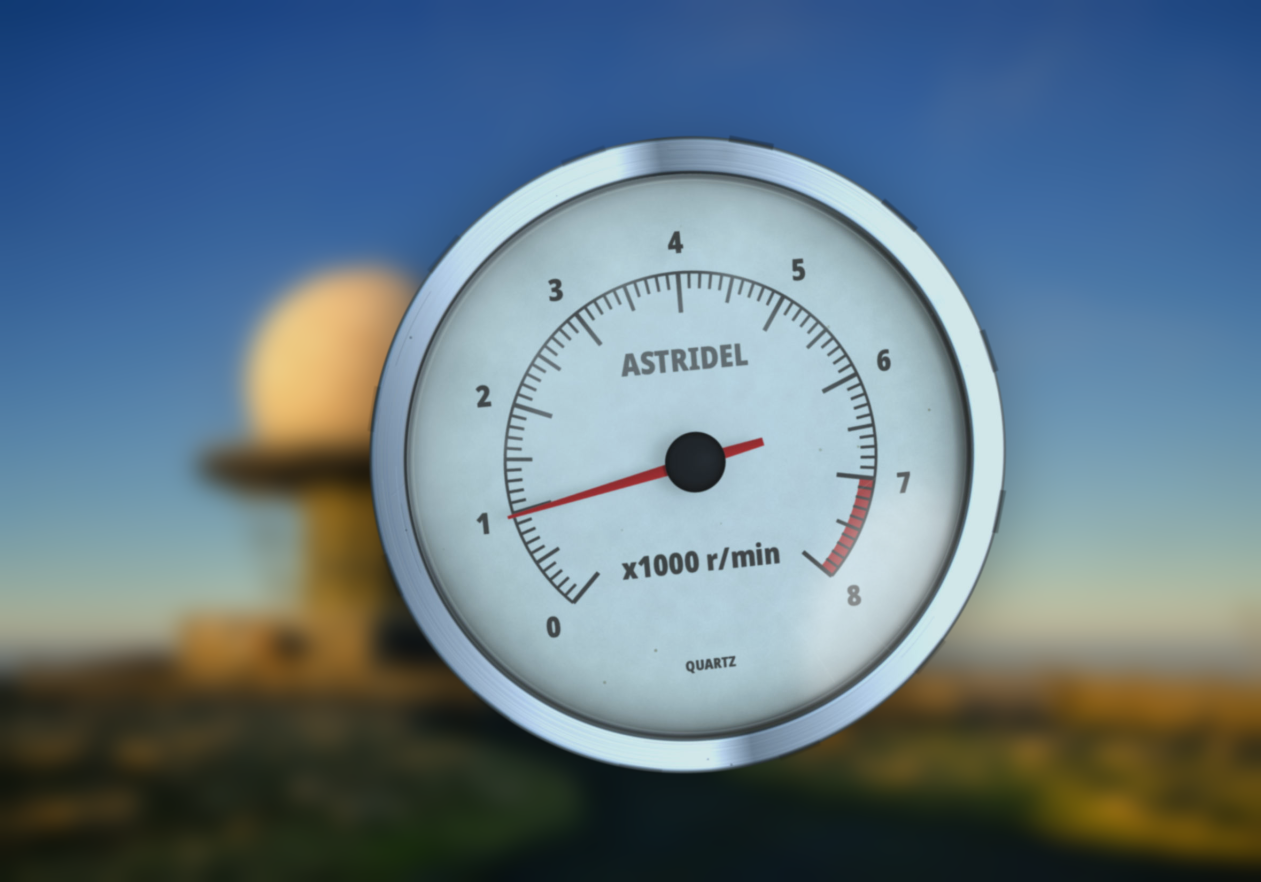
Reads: 1000rpm
